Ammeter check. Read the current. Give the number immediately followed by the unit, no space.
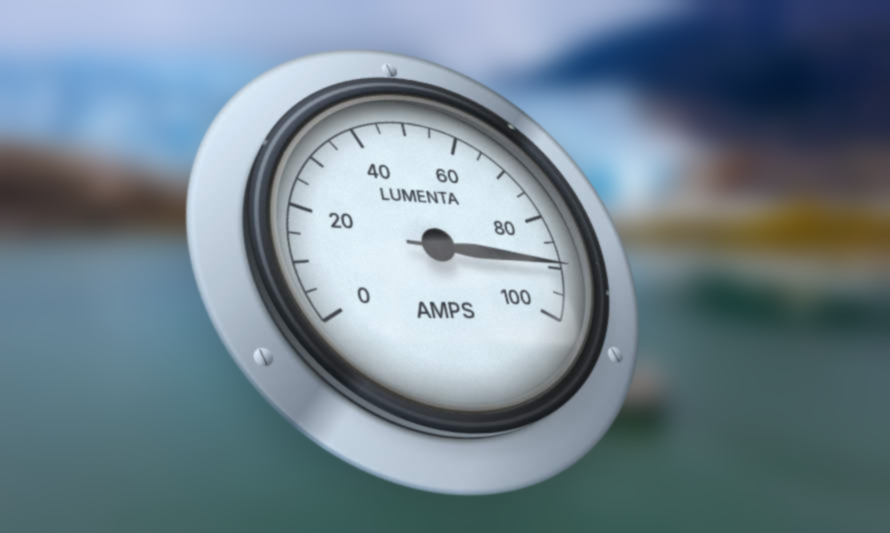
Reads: 90A
